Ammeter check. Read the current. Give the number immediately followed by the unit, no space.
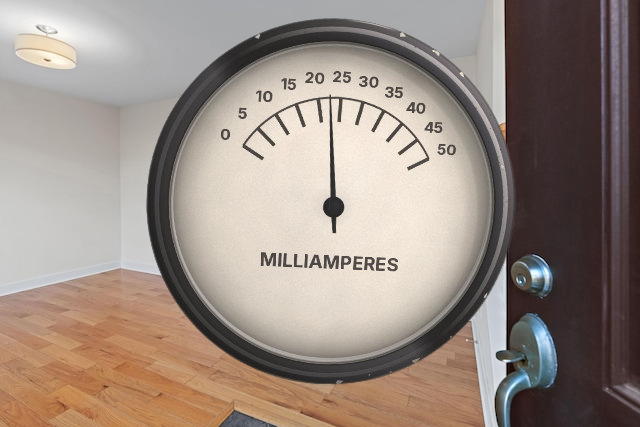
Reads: 22.5mA
